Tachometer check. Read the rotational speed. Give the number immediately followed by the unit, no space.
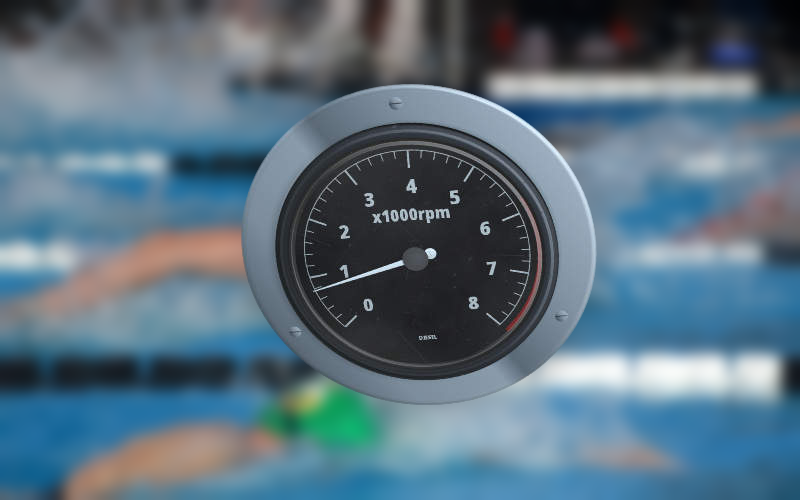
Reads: 800rpm
